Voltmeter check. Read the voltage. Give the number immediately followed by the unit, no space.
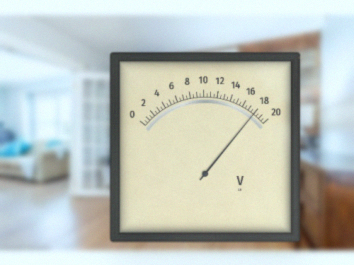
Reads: 18V
